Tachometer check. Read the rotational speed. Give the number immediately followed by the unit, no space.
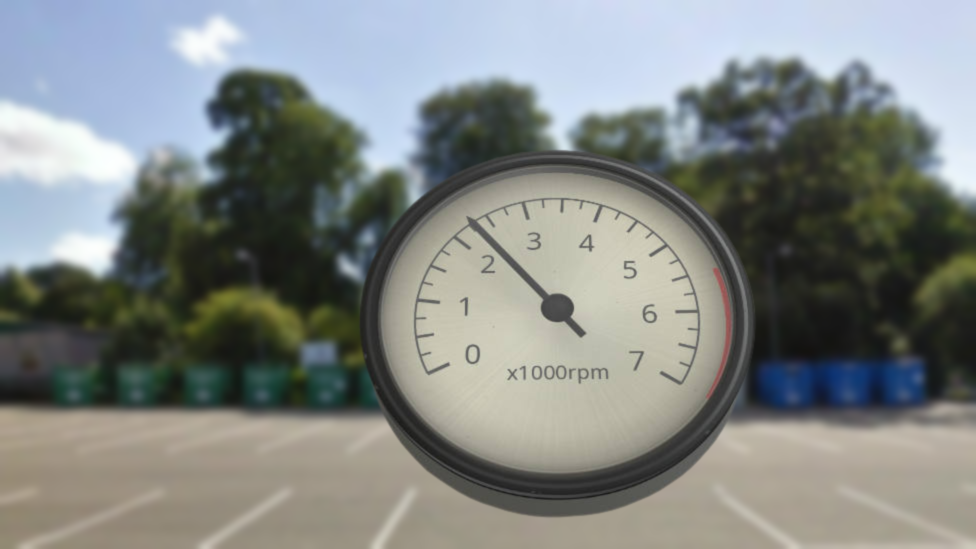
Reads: 2250rpm
